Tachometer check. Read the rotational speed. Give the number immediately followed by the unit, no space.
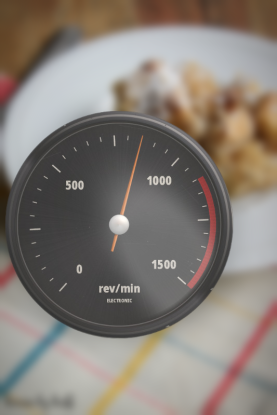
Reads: 850rpm
